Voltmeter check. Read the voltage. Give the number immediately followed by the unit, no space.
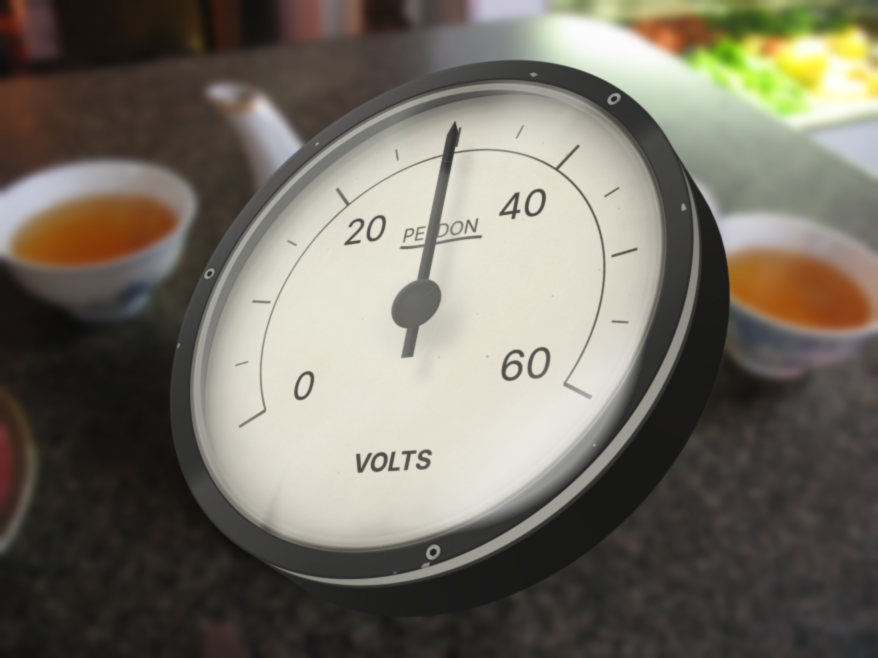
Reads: 30V
